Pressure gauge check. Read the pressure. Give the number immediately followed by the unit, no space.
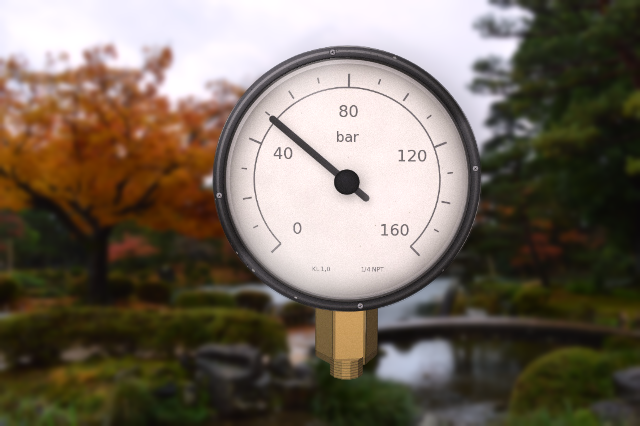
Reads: 50bar
